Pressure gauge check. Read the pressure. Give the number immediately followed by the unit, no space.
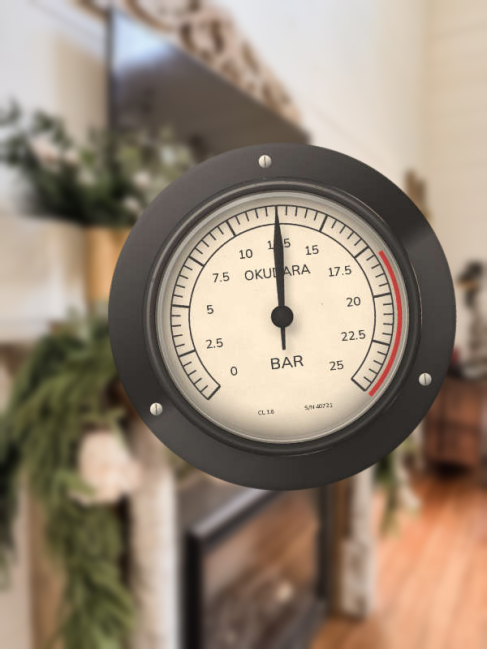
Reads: 12.5bar
